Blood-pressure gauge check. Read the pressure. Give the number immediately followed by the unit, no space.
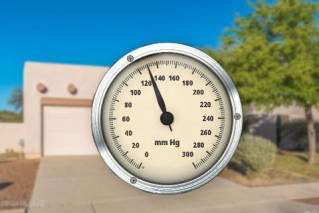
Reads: 130mmHg
